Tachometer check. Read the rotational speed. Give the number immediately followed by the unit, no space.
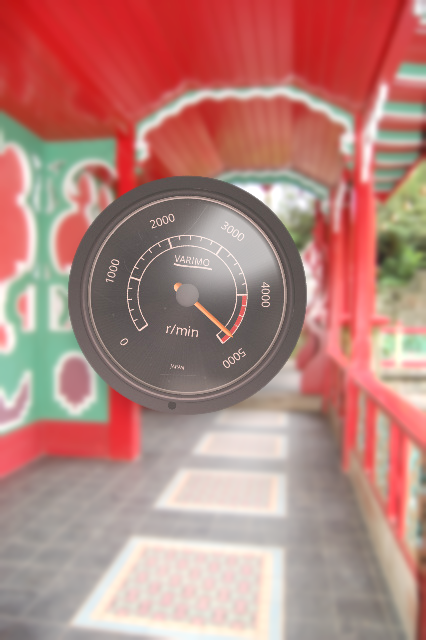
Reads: 4800rpm
